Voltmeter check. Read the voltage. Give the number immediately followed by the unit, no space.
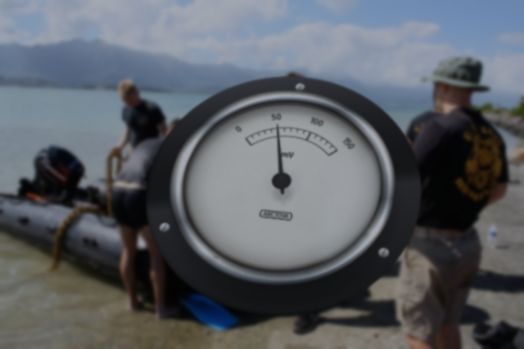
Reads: 50mV
